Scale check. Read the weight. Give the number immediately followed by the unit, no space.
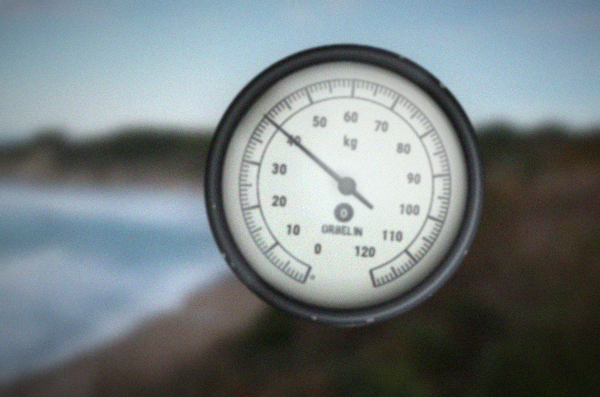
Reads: 40kg
